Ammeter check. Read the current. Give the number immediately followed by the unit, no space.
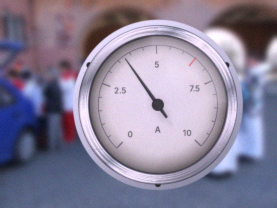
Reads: 3.75A
